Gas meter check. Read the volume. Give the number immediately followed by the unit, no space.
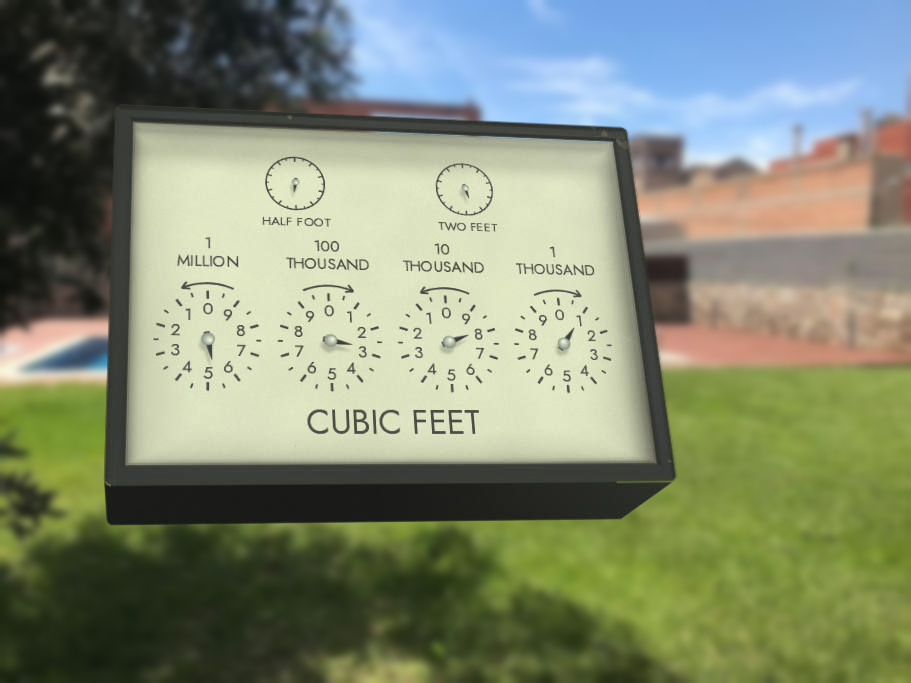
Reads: 528100ft³
